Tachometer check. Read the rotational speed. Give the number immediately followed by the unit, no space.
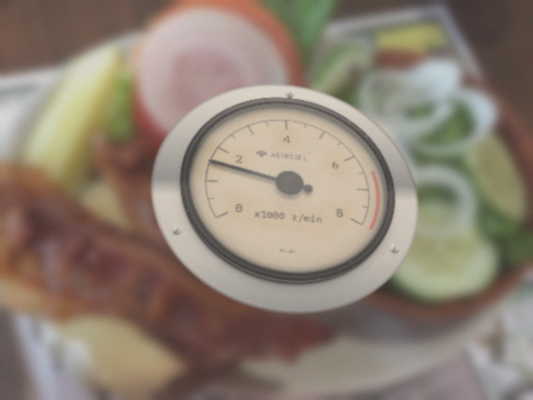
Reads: 1500rpm
